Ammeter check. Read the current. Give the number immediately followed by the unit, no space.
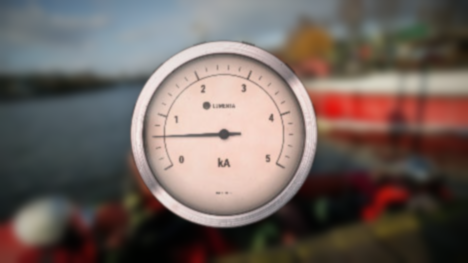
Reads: 0.6kA
